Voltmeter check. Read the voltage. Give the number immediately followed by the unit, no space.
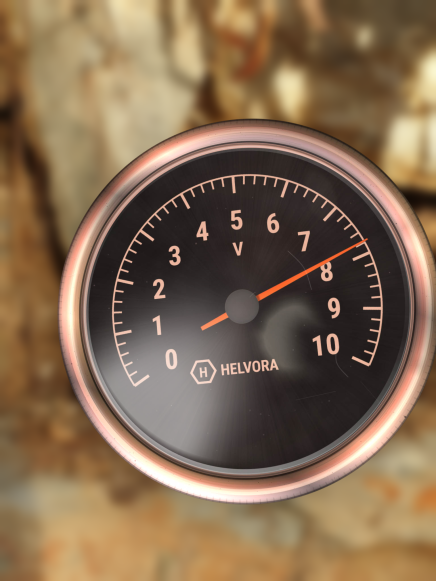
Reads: 7.8V
